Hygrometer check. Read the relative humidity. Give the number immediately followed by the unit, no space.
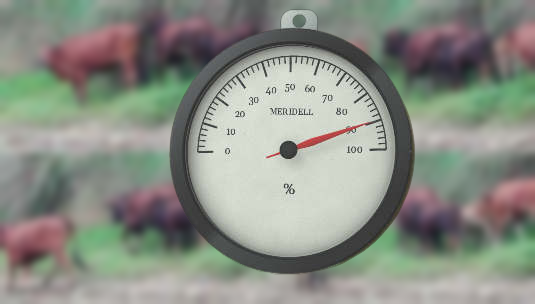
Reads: 90%
